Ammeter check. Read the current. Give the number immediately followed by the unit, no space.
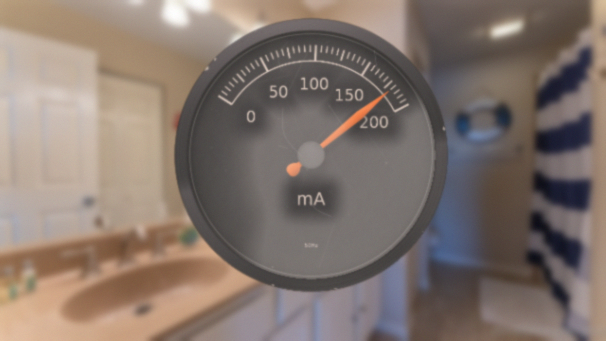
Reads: 180mA
